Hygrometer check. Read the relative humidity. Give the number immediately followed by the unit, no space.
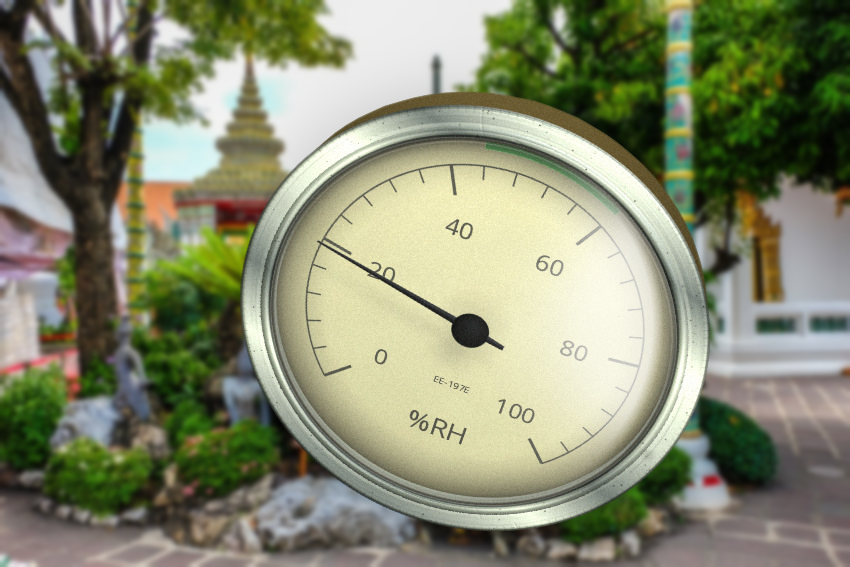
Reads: 20%
